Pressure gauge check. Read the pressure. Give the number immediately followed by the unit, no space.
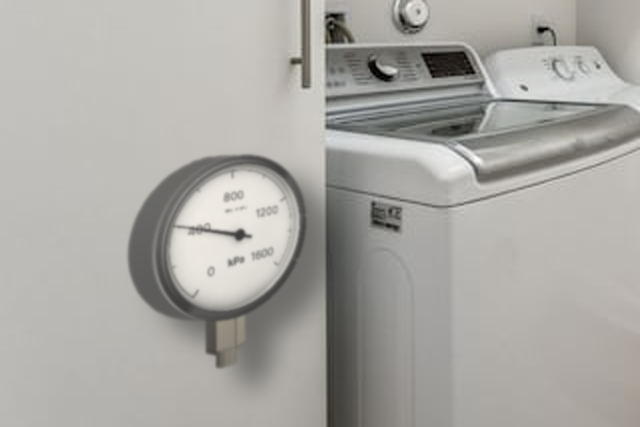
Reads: 400kPa
